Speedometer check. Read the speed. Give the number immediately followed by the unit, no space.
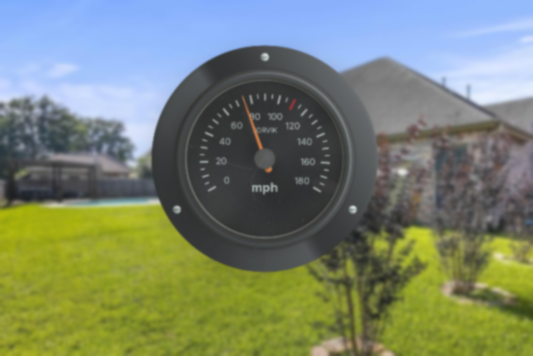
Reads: 75mph
